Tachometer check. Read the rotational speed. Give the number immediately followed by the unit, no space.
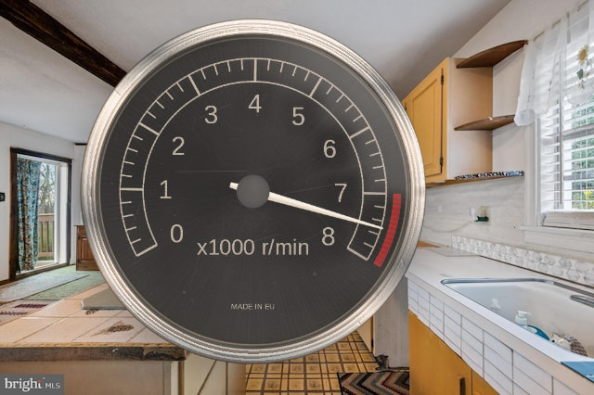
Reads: 7500rpm
